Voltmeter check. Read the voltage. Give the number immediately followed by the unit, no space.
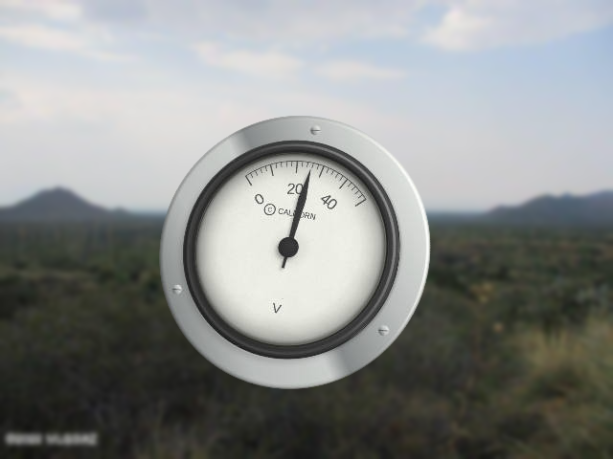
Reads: 26V
